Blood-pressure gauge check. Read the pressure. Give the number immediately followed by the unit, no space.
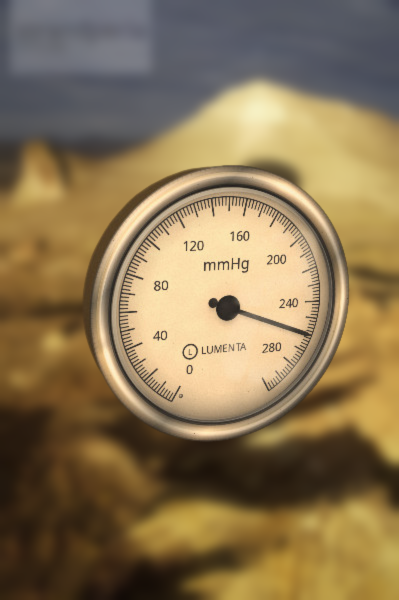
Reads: 260mmHg
